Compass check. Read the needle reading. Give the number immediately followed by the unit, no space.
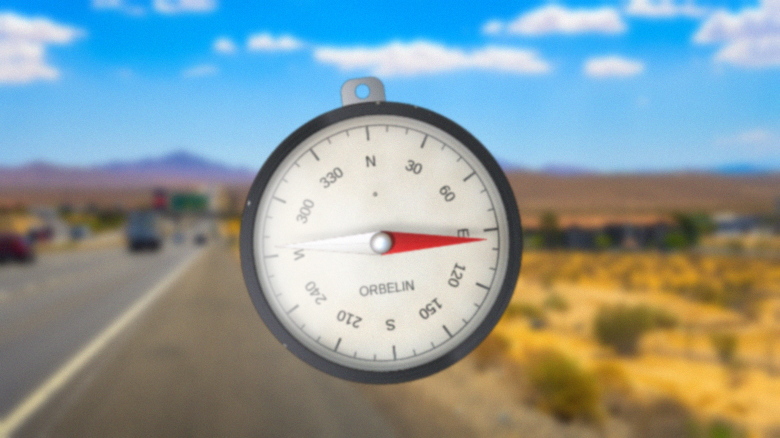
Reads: 95°
